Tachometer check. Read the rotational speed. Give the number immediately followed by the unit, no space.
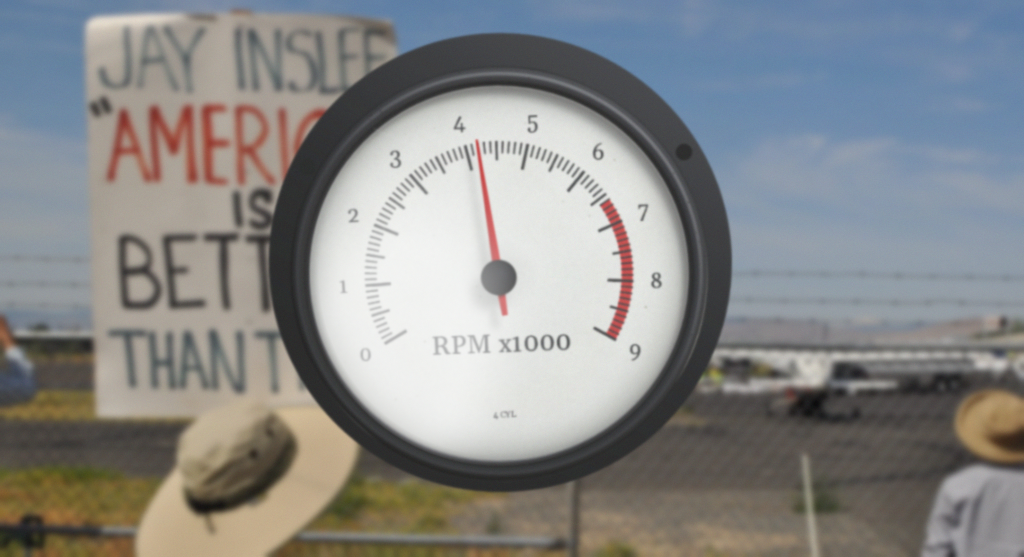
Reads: 4200rpm
